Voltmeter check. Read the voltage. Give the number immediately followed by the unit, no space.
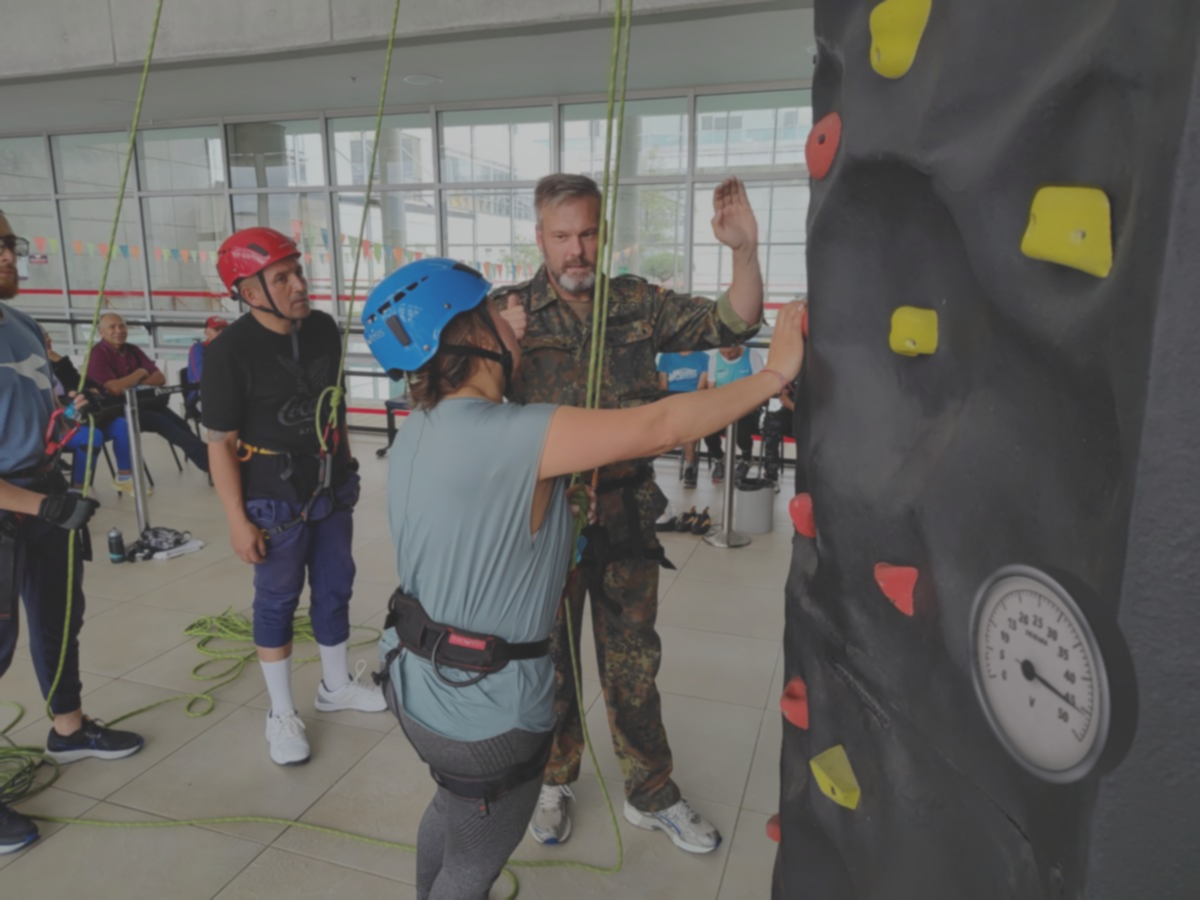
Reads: 45V
